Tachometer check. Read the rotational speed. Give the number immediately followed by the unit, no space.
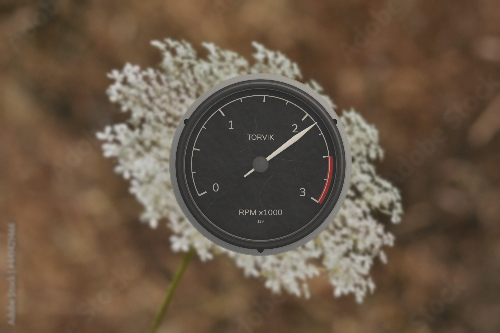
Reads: 2125rpm
